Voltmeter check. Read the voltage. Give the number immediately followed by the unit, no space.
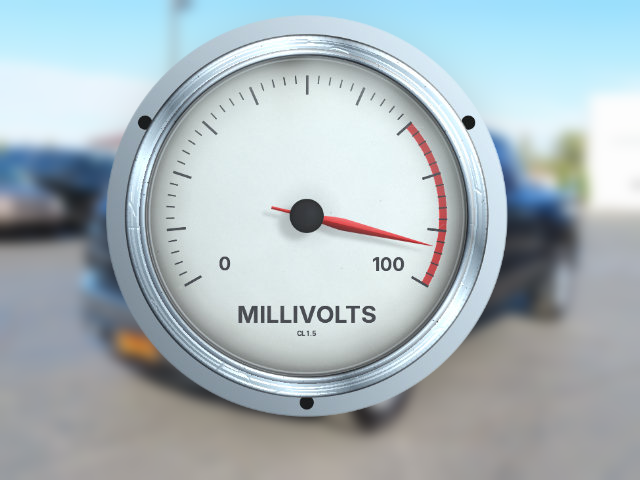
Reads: 93mV
